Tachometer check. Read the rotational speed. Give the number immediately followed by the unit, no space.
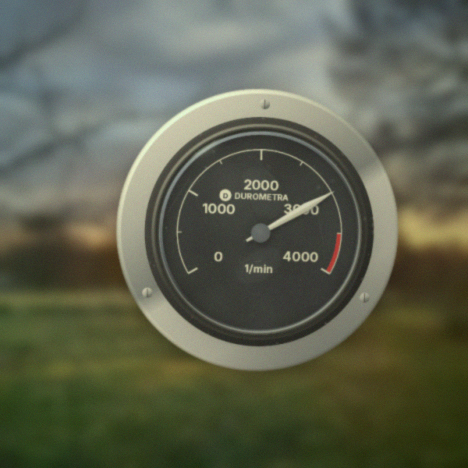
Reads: 3000rpm
